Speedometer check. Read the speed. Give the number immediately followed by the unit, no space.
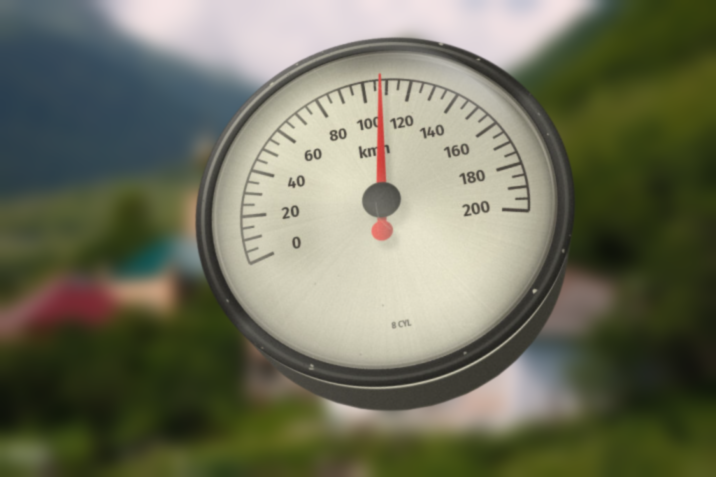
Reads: 107.5km/h
